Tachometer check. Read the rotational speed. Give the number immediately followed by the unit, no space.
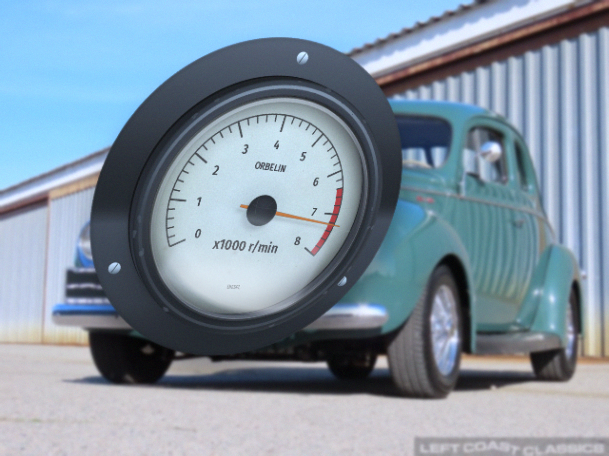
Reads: 7200rpm
